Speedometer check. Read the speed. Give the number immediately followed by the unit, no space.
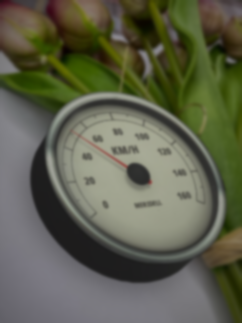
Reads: 50km/h
